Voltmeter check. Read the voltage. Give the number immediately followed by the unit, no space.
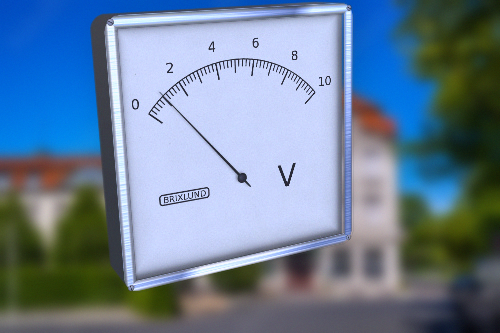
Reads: 1V
